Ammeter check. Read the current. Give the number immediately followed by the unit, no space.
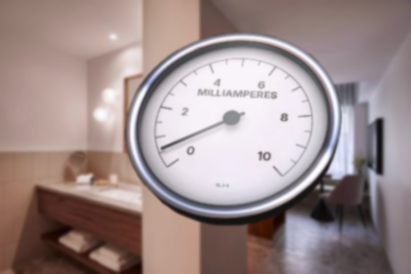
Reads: 0.5mA
